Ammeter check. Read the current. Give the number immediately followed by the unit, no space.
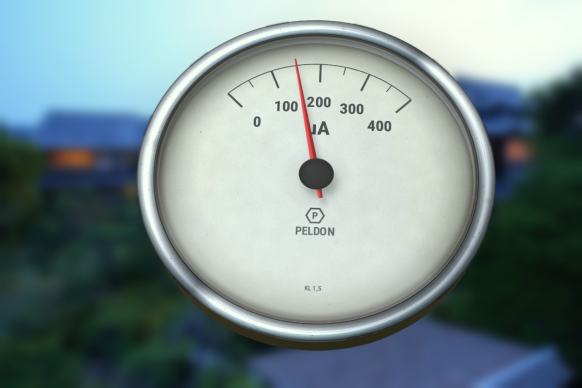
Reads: 150µA
